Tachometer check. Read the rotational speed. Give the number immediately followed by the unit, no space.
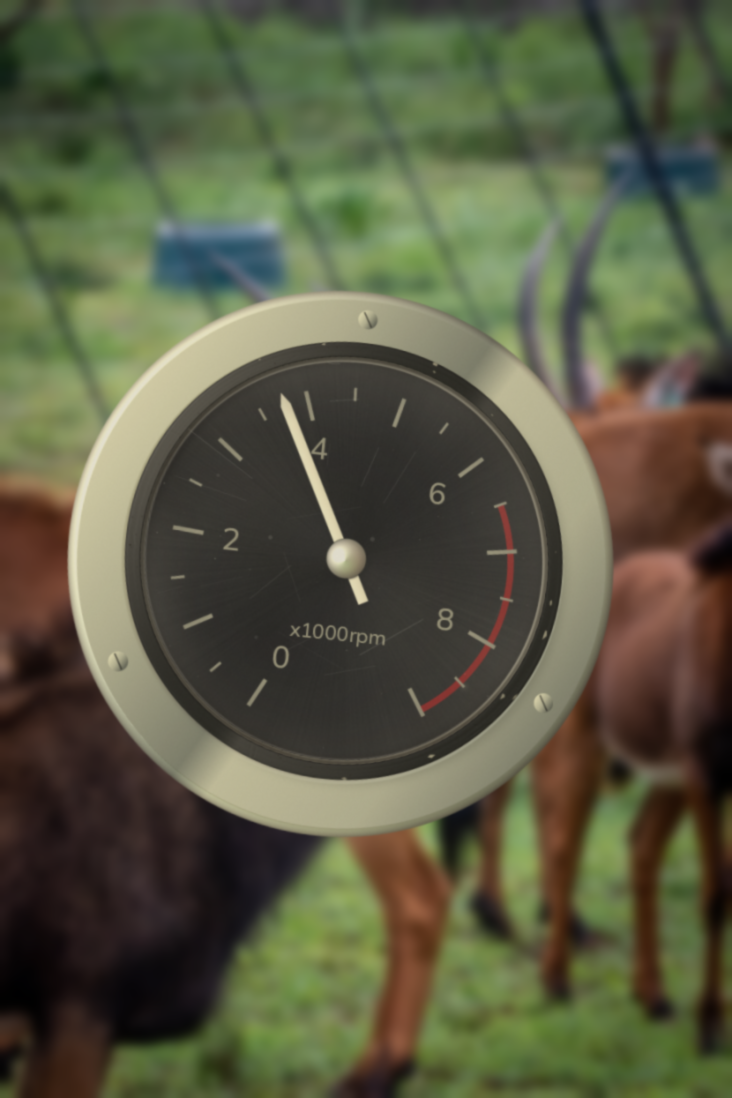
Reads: 3750rpm
